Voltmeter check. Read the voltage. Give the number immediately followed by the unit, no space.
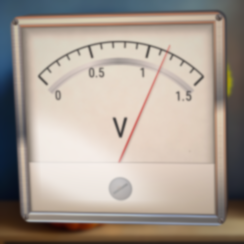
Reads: 1.15V
